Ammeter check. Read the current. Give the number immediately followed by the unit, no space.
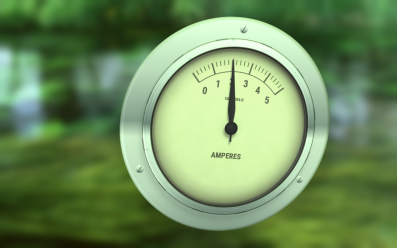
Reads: 2A
